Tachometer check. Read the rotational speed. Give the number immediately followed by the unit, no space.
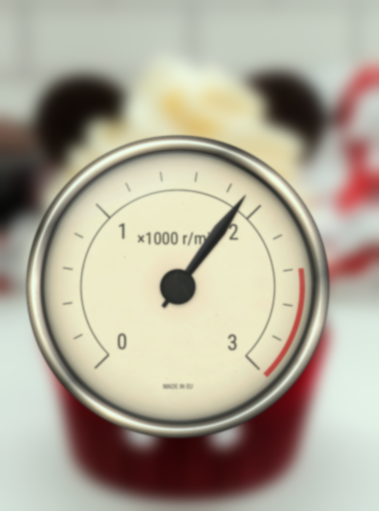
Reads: 1900rpm
